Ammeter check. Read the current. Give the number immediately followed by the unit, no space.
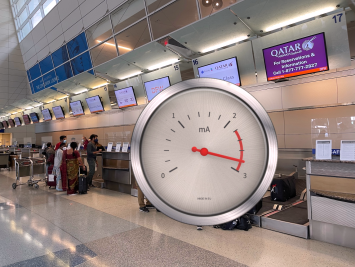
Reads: 2.8mA
